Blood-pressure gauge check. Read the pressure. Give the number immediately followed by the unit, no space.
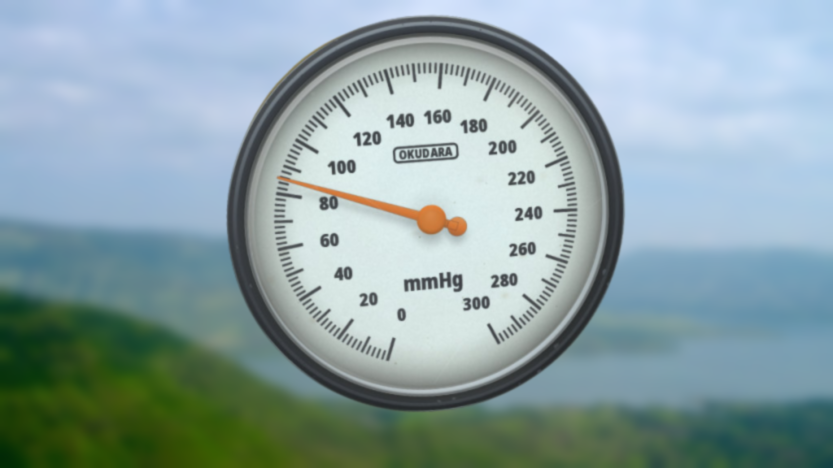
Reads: 86mmHg
